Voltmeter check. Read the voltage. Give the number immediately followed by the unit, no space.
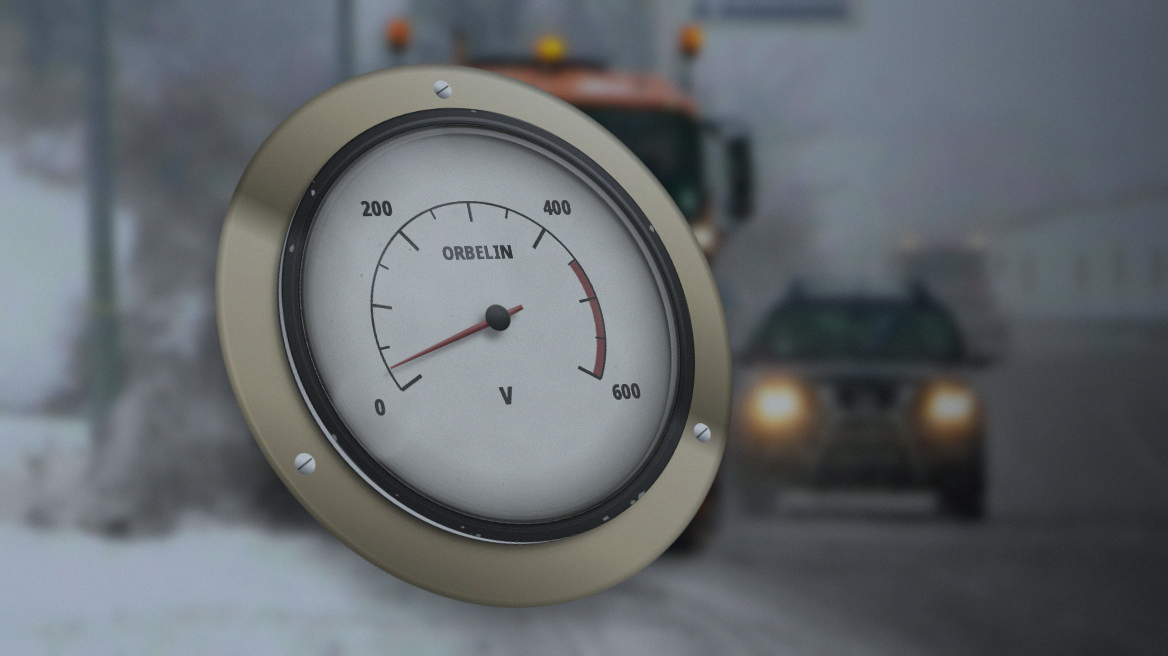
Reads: 25V
